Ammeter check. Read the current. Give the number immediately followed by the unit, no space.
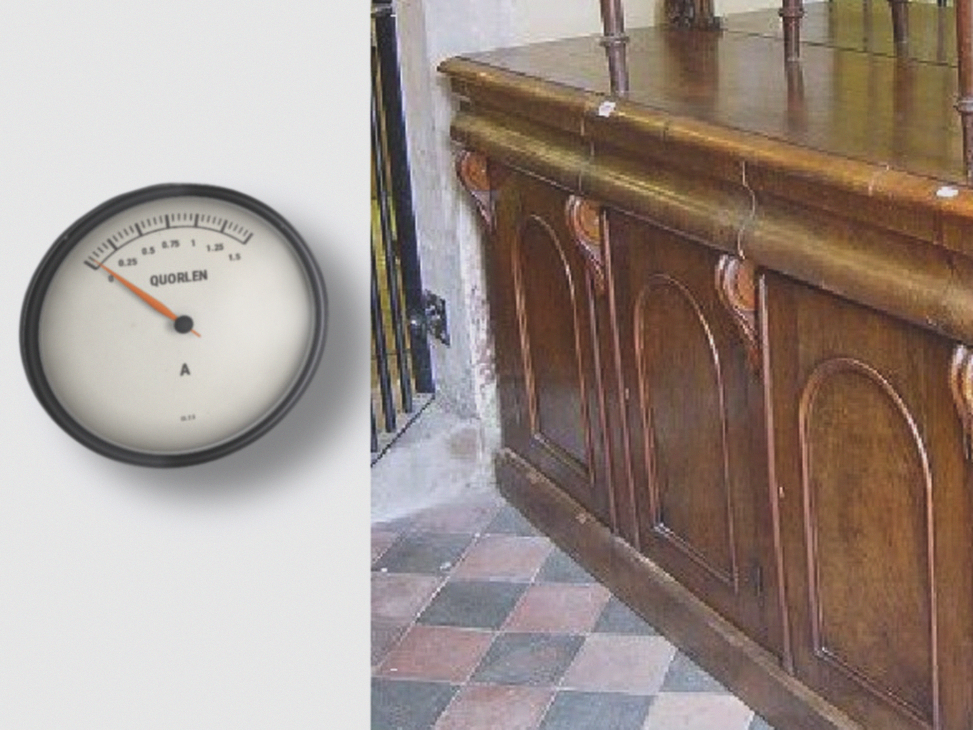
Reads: 0.05A
